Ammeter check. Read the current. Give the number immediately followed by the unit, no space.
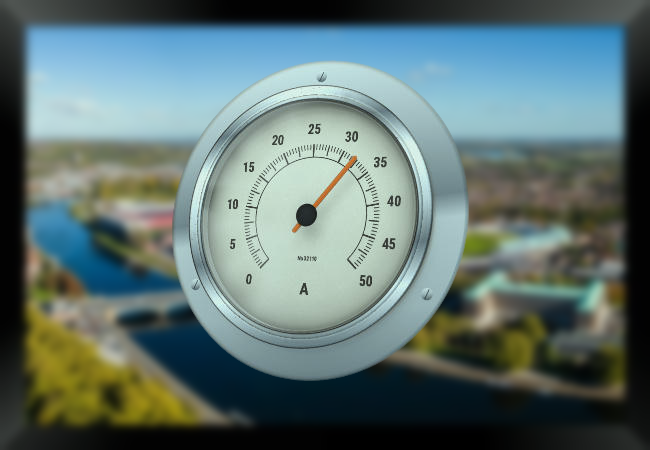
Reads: 32.5A
